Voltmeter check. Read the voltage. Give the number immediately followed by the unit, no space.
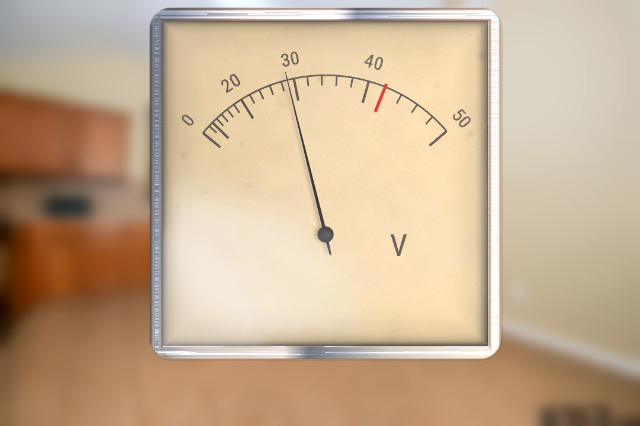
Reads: 29V
